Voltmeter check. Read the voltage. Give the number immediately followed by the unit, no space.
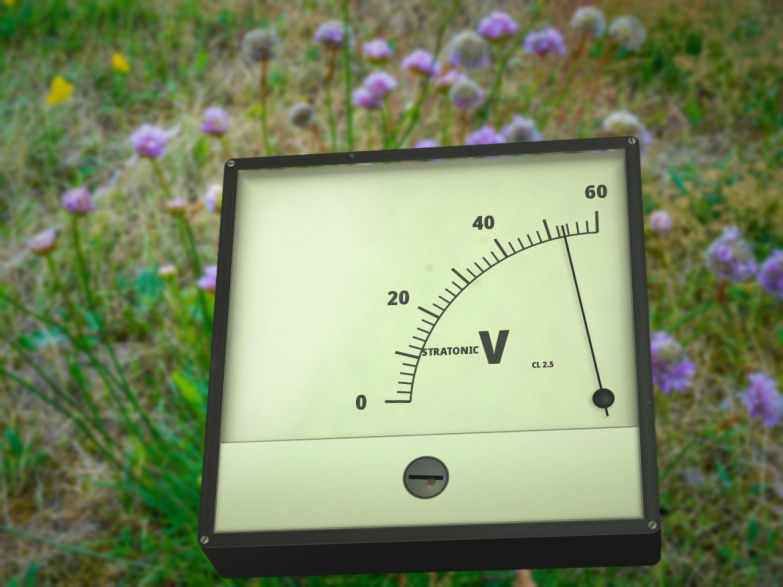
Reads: 53V
